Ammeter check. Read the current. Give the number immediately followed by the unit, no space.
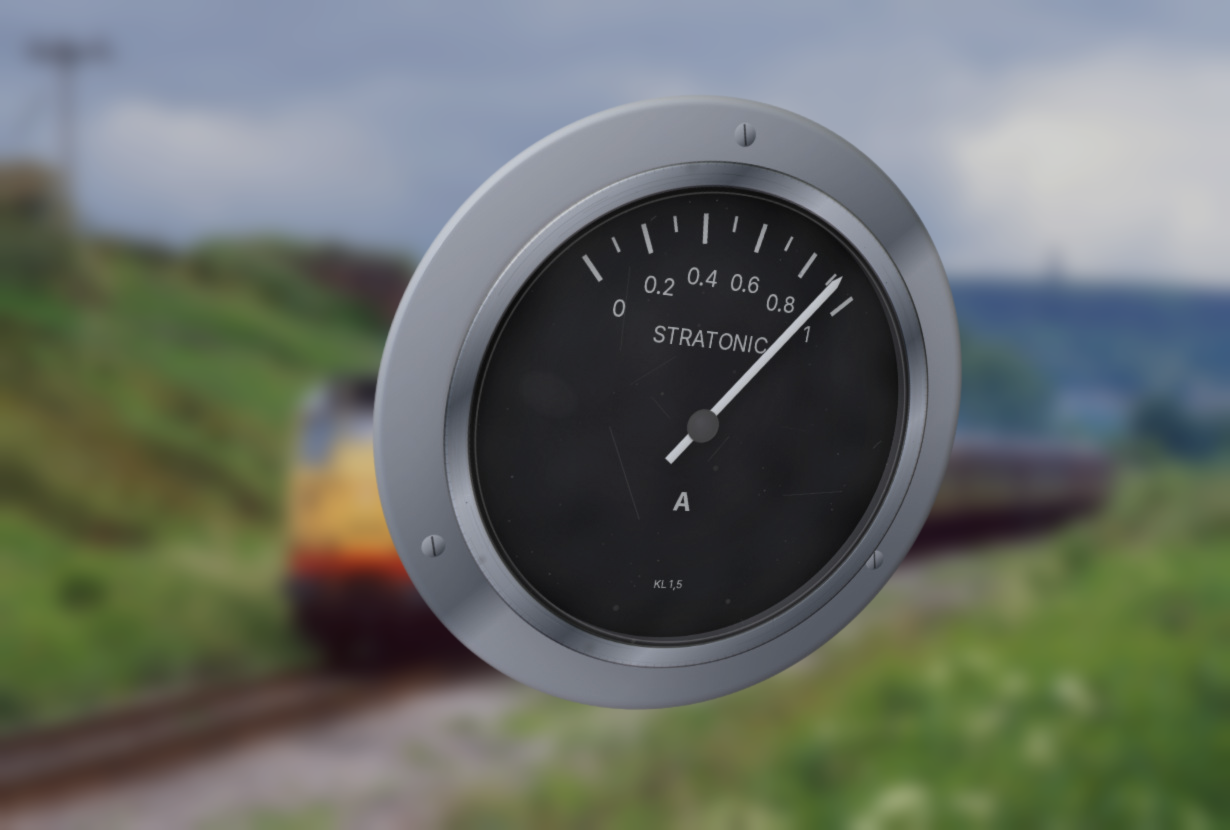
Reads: 0.9A
